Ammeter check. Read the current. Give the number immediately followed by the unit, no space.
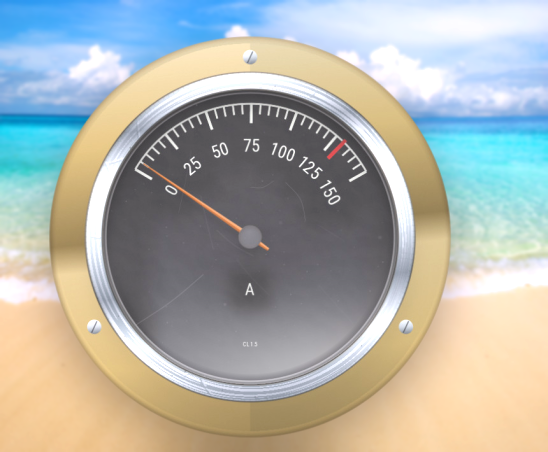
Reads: 5A
